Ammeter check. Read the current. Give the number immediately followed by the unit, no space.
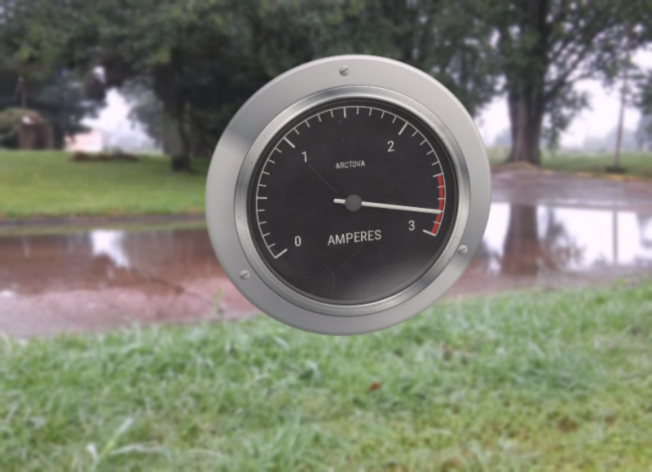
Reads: 2.8A
